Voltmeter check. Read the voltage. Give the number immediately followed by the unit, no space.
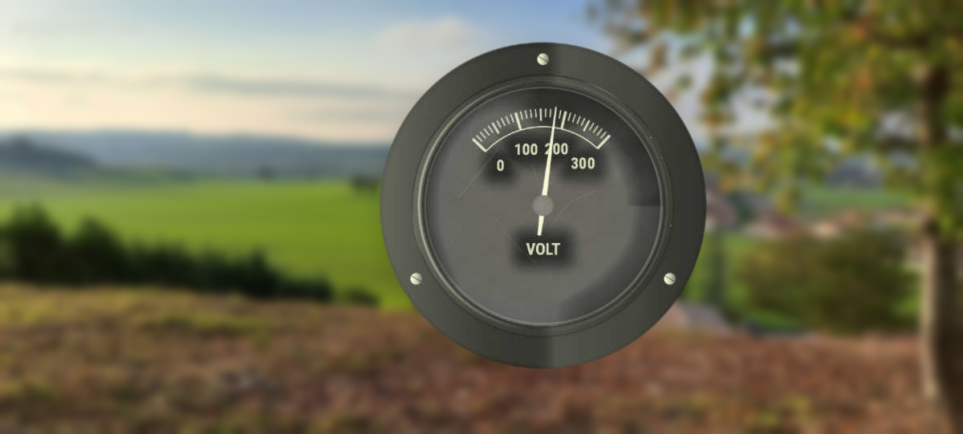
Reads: 180V
